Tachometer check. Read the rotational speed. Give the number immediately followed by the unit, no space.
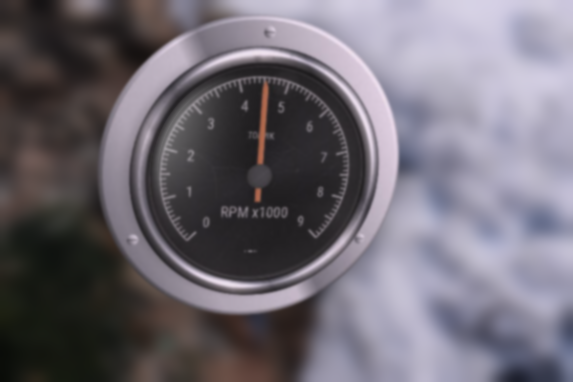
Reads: 4500rpm
